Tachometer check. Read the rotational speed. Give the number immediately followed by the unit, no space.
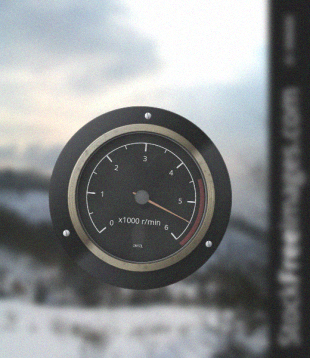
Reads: 5500rpm
